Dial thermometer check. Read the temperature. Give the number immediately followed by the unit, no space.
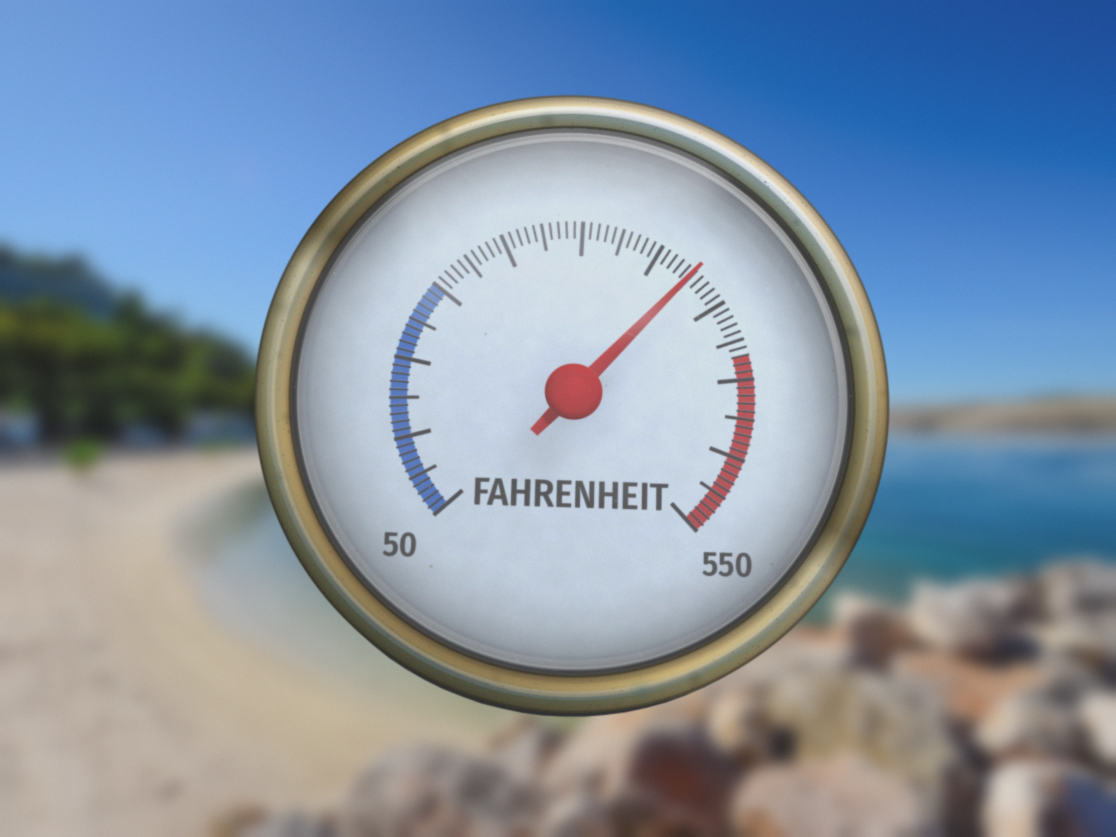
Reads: 375°F
